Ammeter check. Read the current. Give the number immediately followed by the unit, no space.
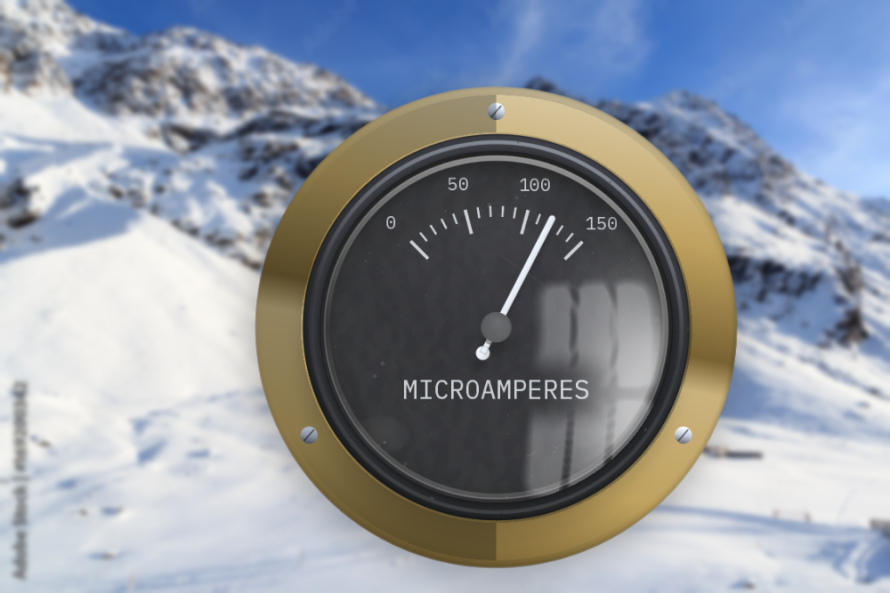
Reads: 120µA
